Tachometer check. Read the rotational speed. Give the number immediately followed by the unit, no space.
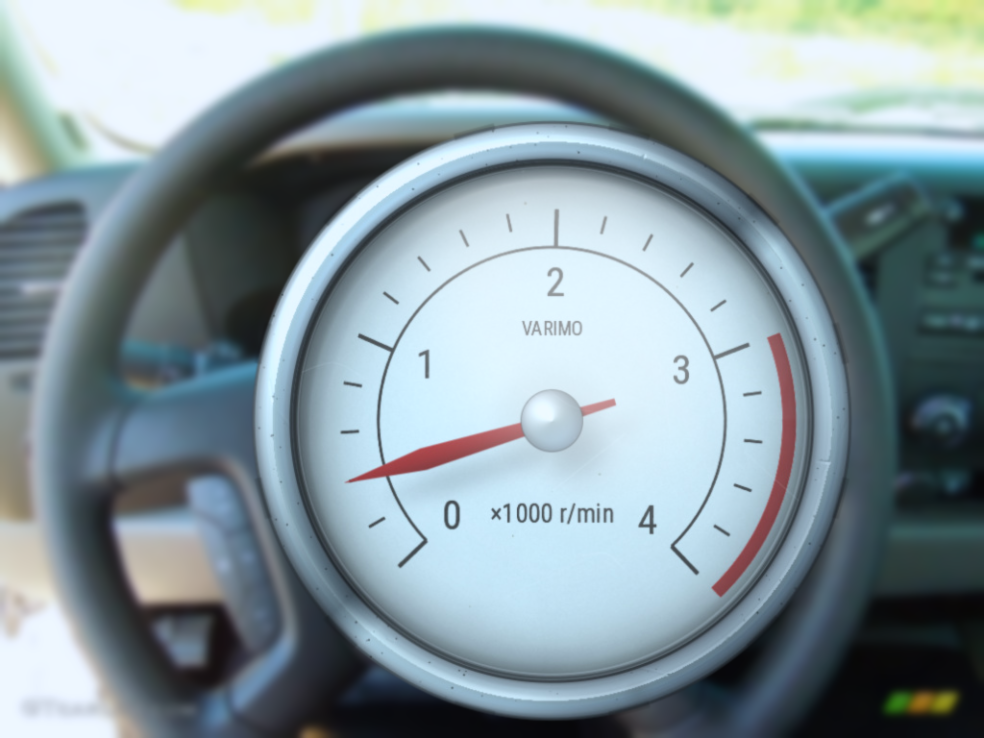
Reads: 400rpm
